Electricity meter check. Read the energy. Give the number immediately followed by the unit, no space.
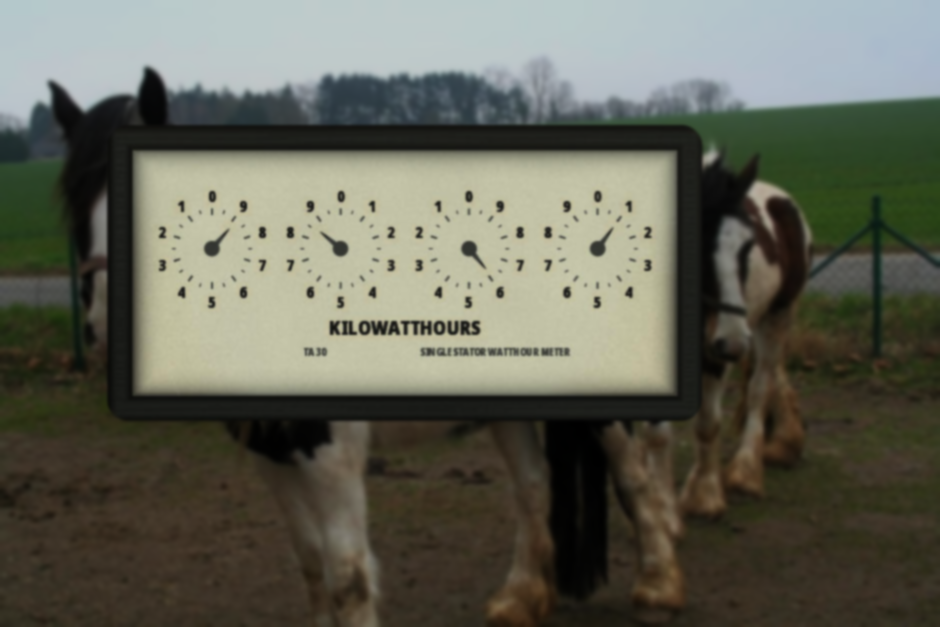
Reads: 8861kWh
